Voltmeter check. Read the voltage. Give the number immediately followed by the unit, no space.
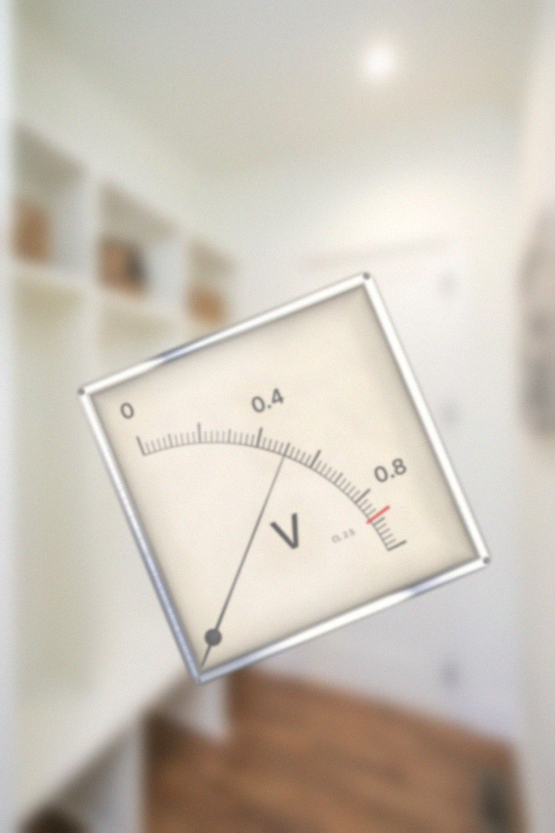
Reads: 0.5V
